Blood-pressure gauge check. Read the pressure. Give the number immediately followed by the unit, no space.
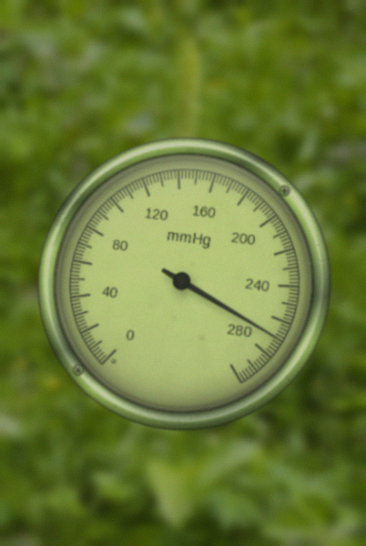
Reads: 270mmHg
